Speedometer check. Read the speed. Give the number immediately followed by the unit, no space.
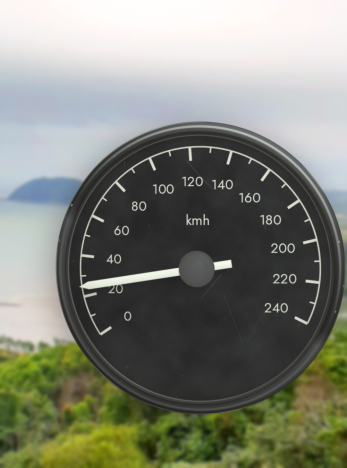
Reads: 25km/h
